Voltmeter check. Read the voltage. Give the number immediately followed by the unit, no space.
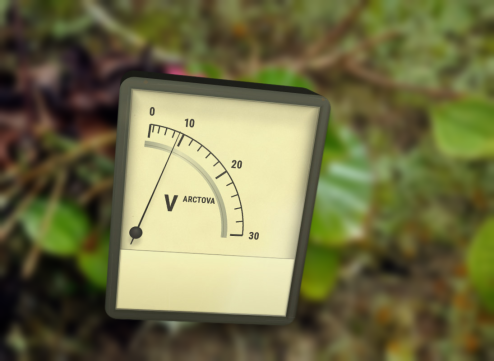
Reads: 9V
